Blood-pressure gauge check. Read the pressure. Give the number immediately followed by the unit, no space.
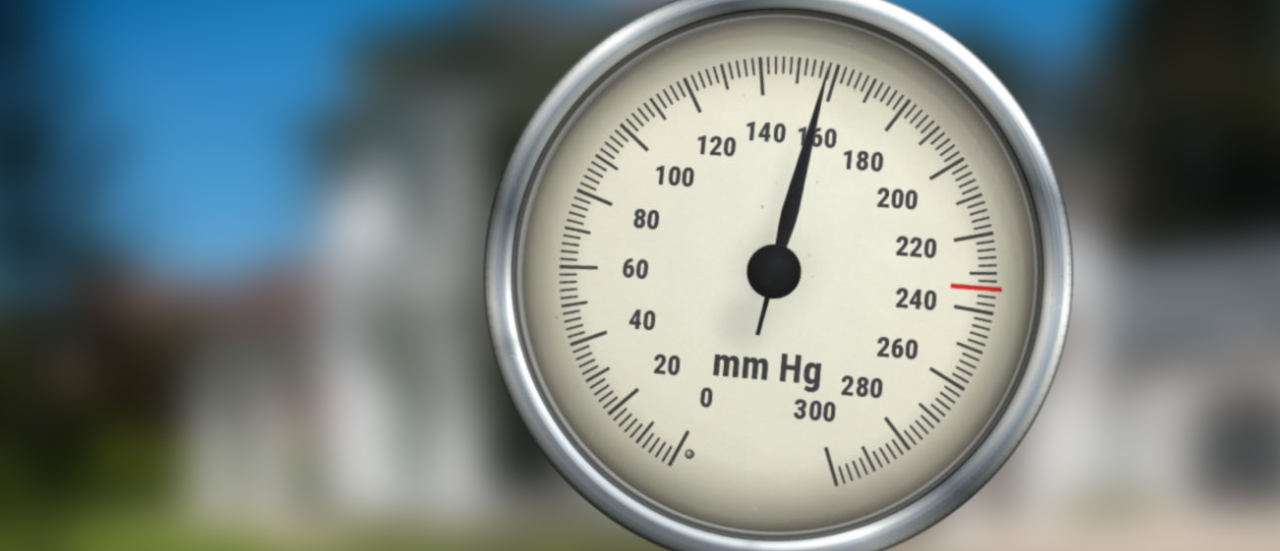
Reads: 158mmHg
